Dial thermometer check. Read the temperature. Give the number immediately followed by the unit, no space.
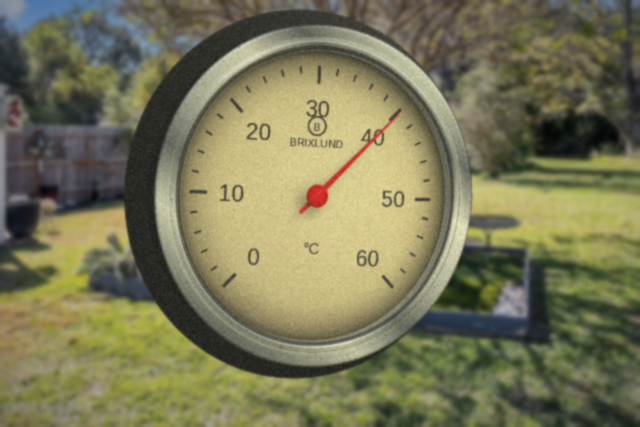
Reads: 40°C
